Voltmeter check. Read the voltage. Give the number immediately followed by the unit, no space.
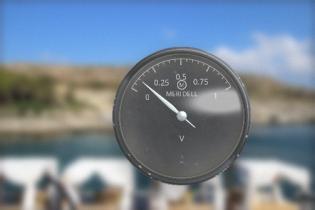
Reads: 0.1V
